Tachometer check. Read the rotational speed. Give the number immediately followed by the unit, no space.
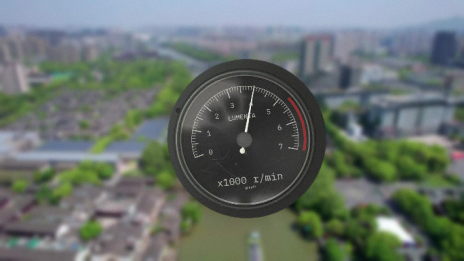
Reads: 4000rpm
